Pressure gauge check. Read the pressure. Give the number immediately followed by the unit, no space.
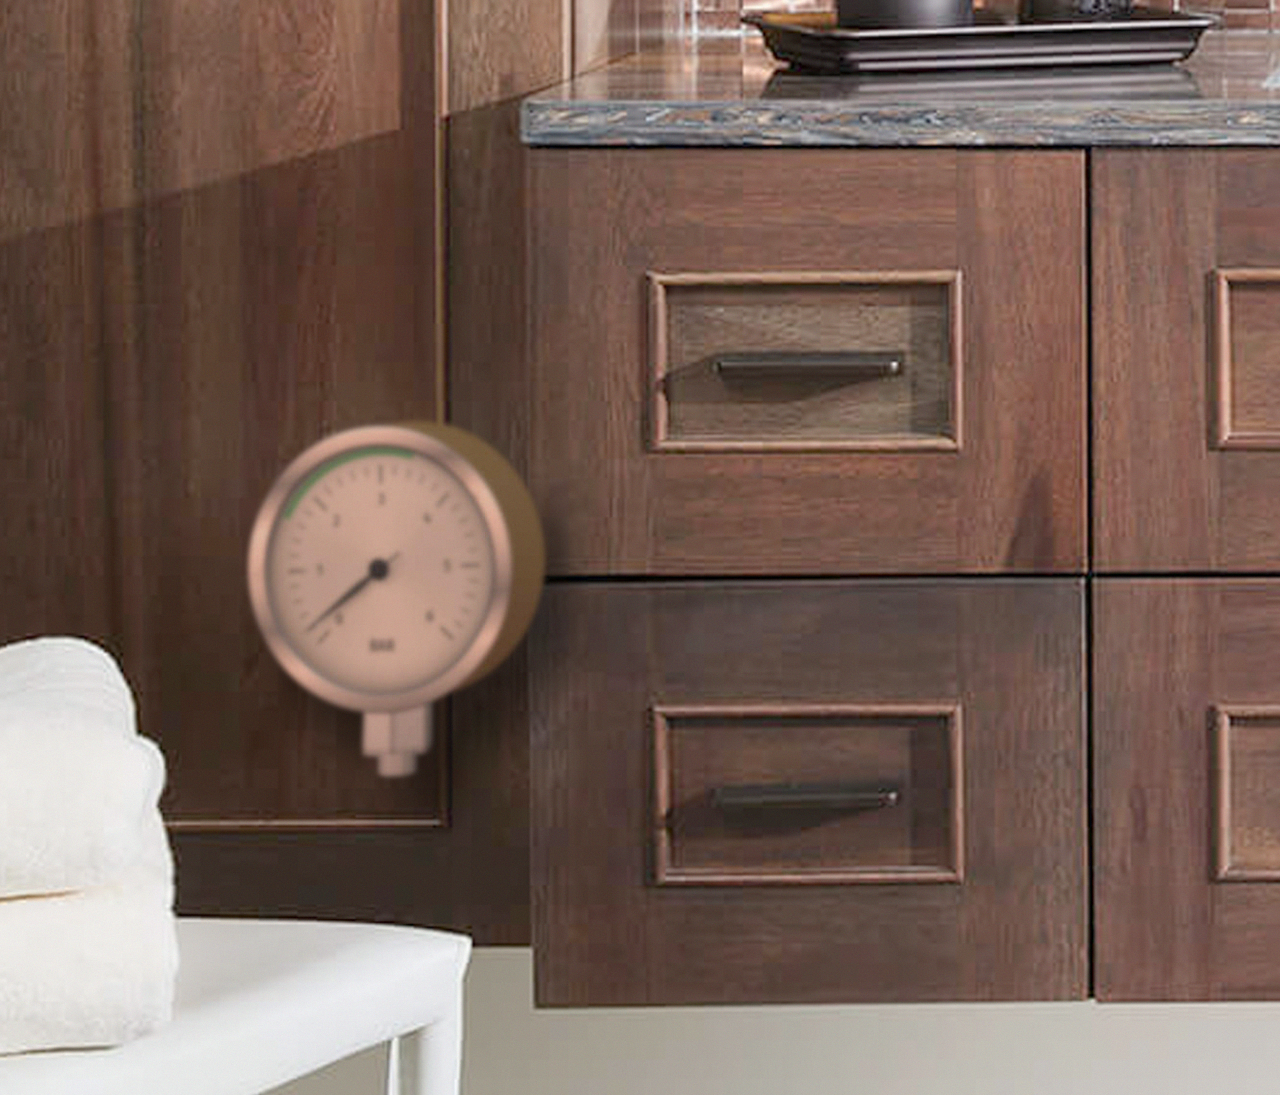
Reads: 0.2bar
